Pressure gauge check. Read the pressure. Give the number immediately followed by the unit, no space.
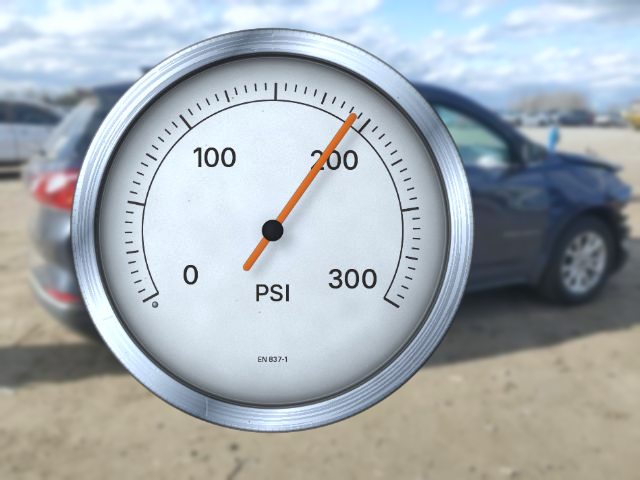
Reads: 192.5psi
